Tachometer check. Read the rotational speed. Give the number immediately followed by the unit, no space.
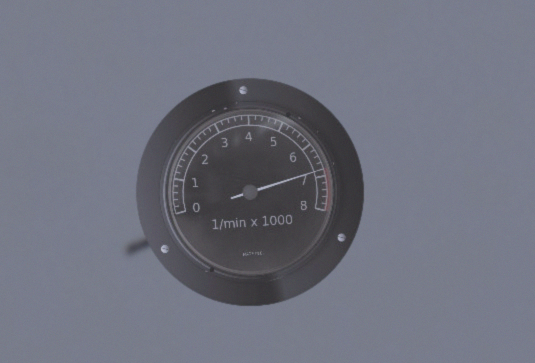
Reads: 6800rpm
